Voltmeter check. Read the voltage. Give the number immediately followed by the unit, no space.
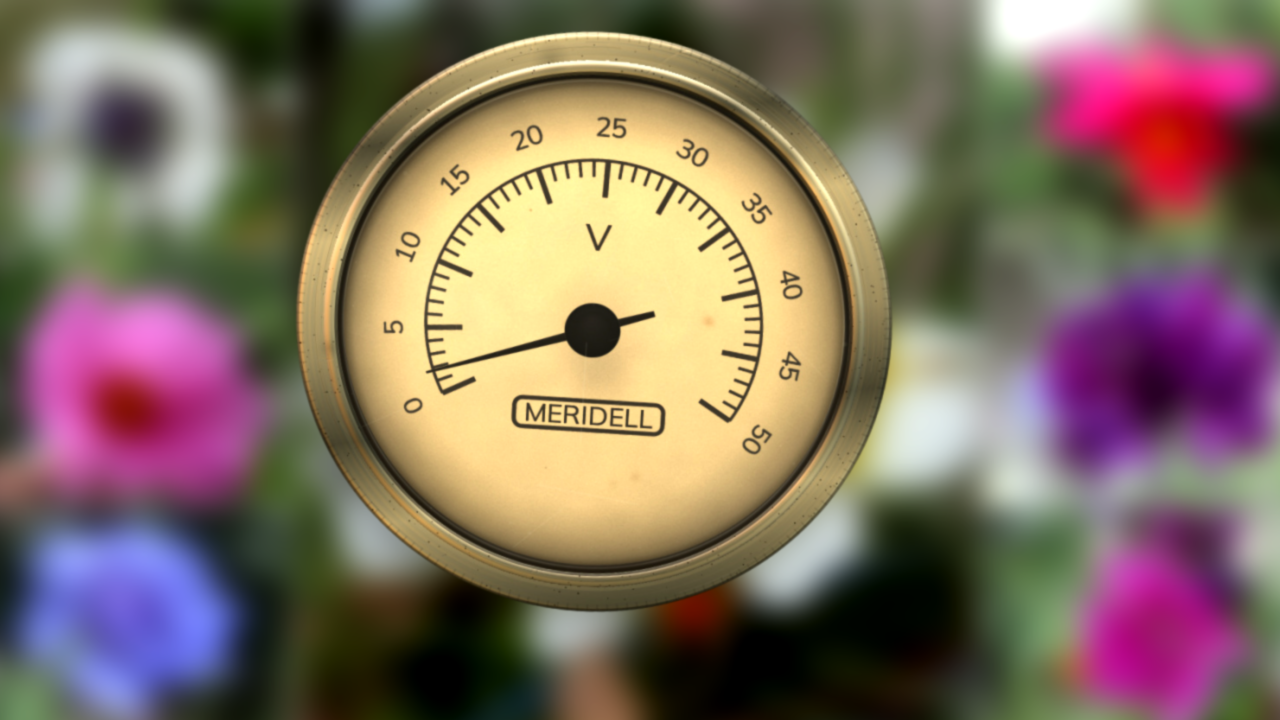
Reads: 2V
